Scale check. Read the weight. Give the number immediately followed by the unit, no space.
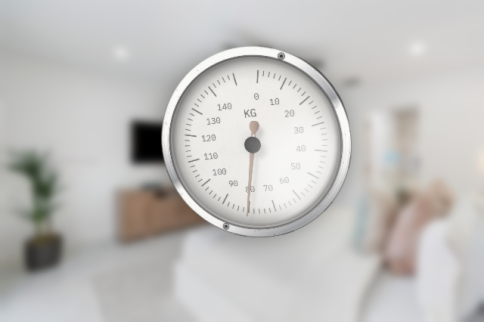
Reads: 80kg
